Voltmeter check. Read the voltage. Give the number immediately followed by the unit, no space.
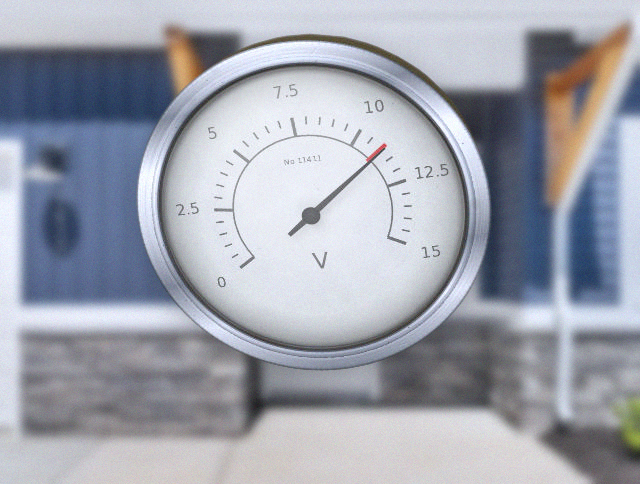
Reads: 11V
